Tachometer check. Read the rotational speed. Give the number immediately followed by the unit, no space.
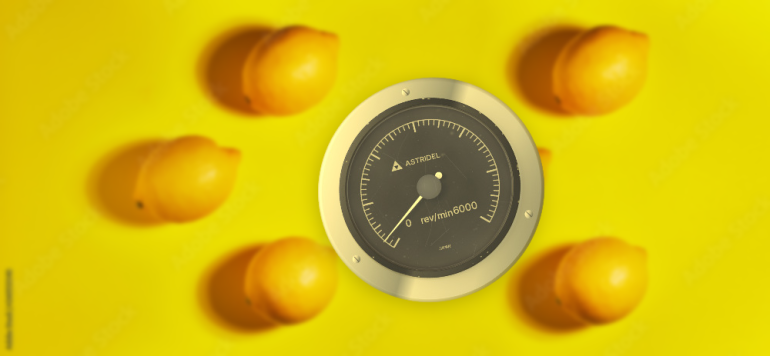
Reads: 200rpm
